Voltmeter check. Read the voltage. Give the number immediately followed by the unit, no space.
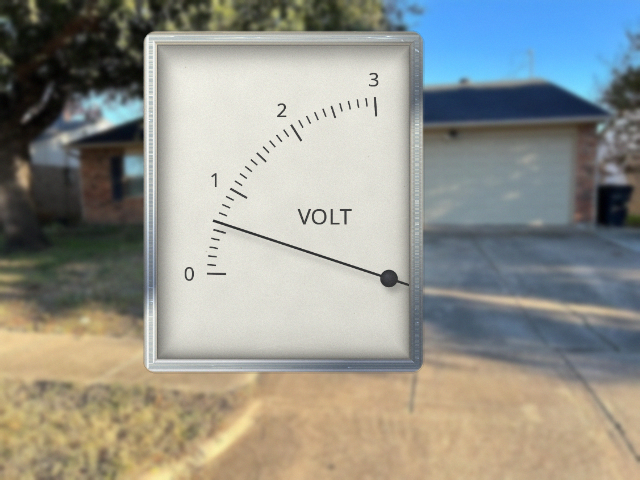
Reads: 0.6V
